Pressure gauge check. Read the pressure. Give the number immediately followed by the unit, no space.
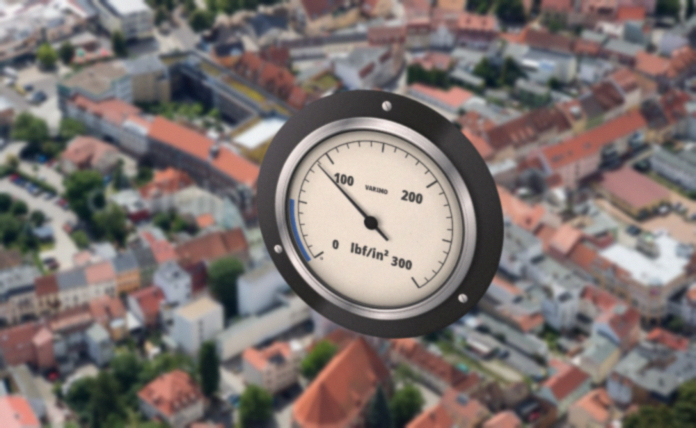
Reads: 90psi
